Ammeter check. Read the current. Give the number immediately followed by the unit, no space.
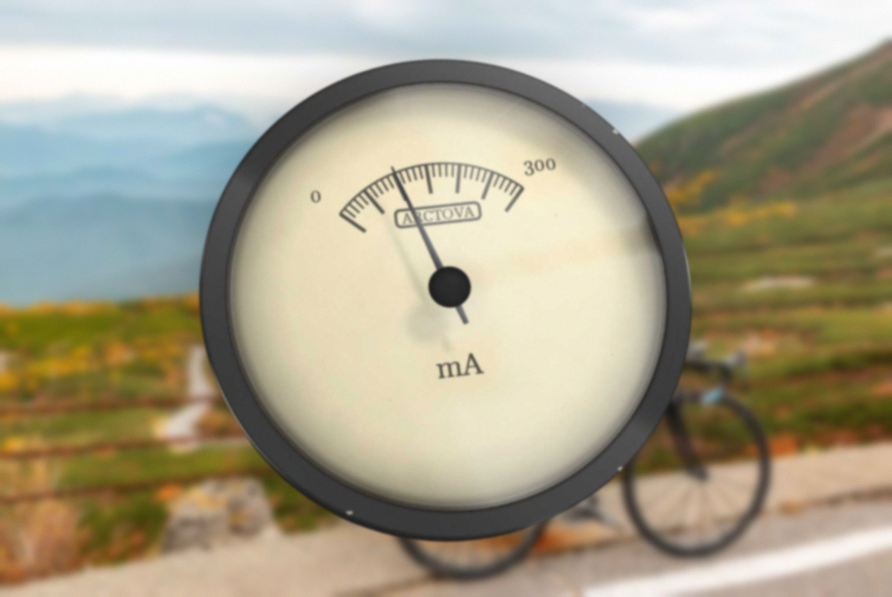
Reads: 100mA
